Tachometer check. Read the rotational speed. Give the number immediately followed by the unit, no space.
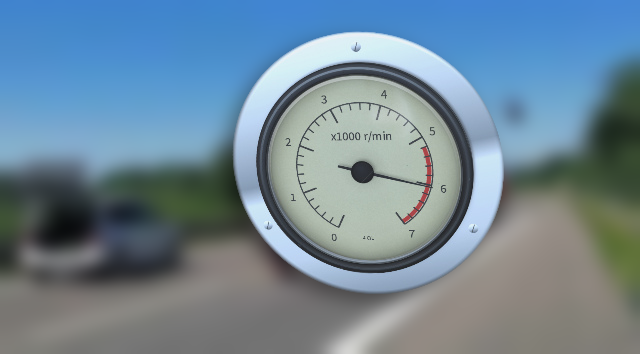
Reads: 6000rpm
